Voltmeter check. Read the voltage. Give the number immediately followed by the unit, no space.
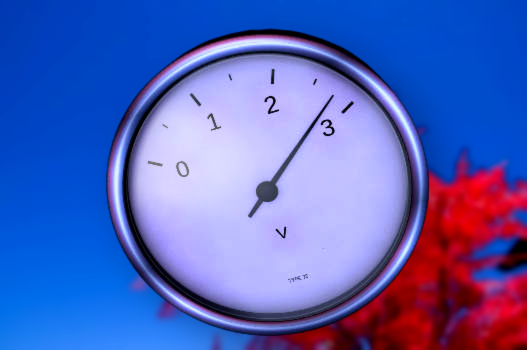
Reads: 2.75V
